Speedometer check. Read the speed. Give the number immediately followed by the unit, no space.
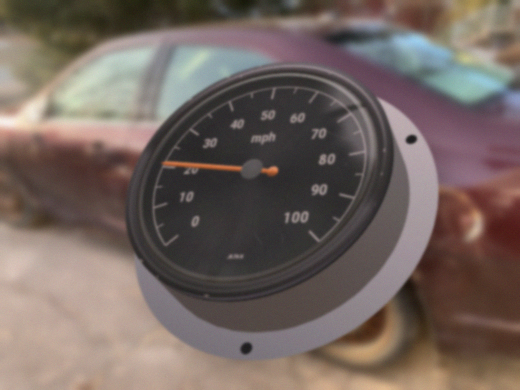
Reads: 20mph
